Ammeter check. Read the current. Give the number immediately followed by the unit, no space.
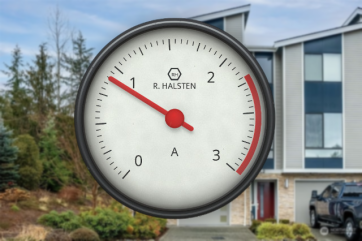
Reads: 0.9A
